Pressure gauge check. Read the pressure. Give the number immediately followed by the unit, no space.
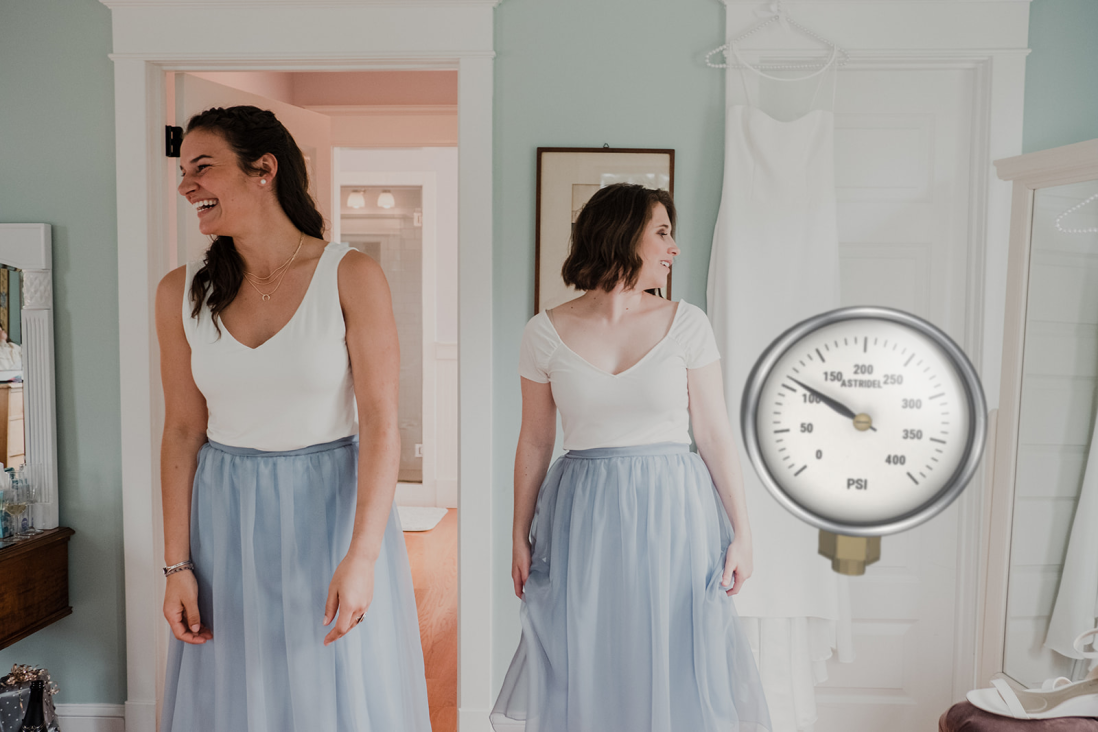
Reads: 110psi
